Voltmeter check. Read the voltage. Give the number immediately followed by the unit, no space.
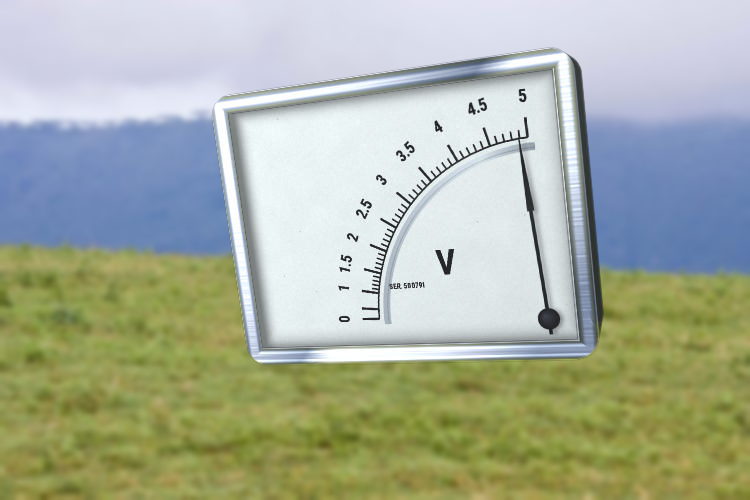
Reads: 4.9V
